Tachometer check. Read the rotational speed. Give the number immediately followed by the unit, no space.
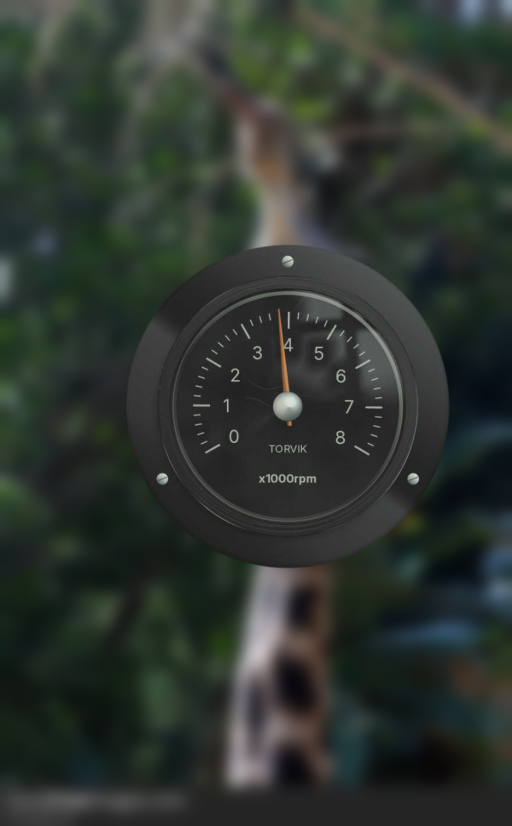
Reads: 3800rpm
